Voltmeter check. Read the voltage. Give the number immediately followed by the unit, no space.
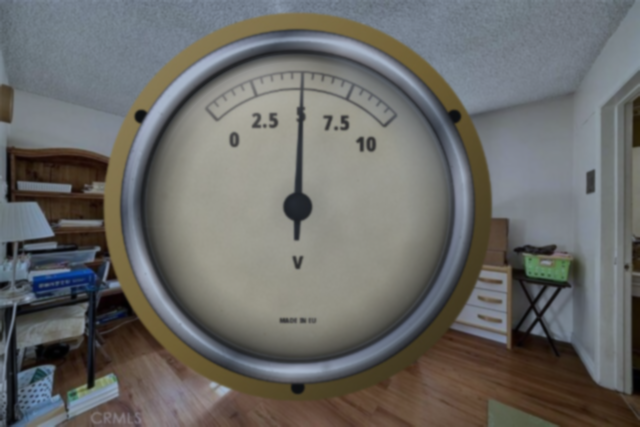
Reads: 5V
